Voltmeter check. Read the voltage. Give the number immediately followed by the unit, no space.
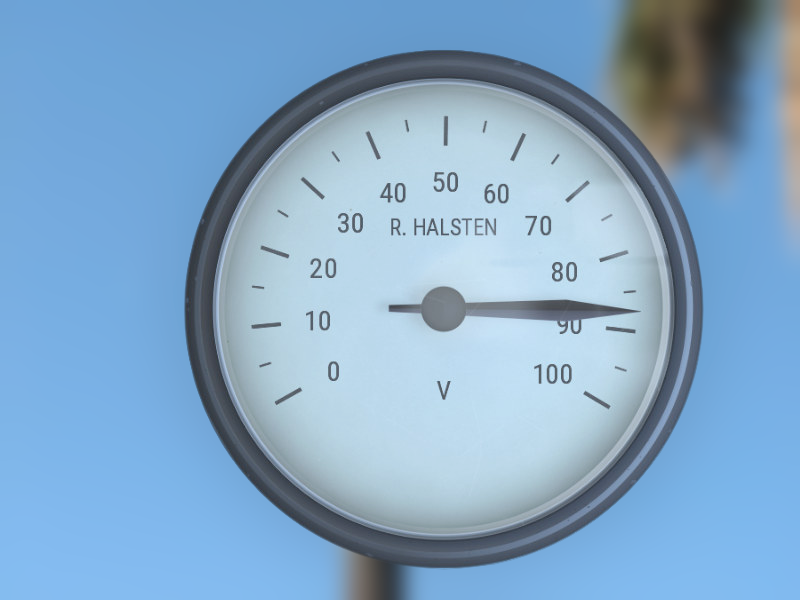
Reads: 87.5V
